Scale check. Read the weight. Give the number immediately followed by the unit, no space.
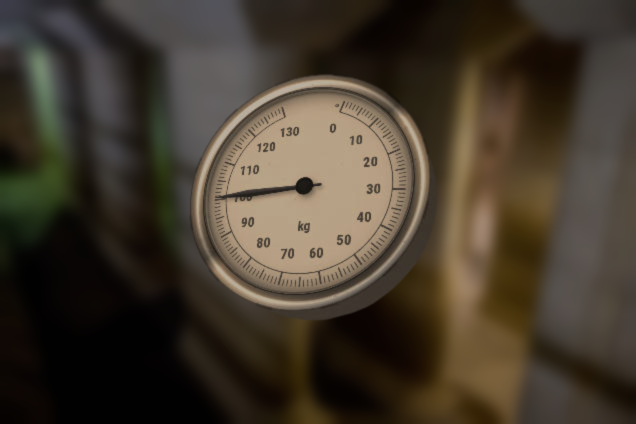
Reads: 100kg
